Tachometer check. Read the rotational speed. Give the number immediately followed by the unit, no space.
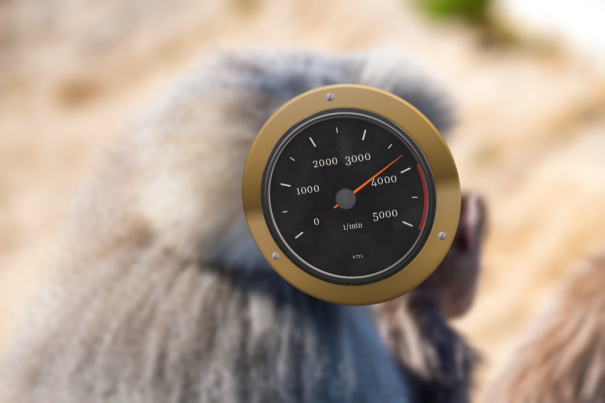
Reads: 3750rpm
